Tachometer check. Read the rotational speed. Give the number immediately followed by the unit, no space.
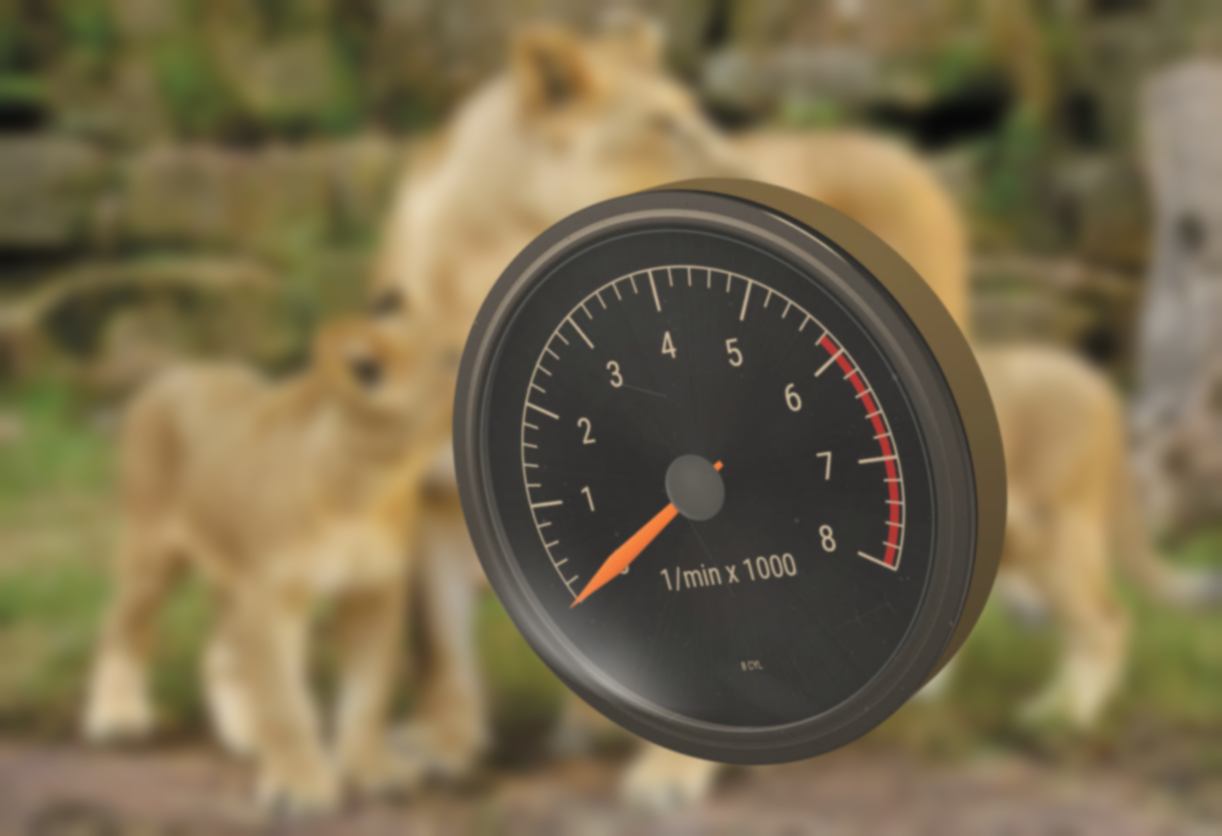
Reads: 0rpm
